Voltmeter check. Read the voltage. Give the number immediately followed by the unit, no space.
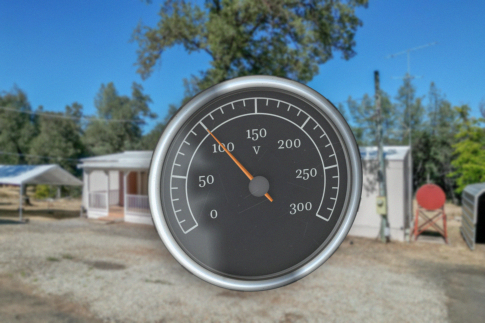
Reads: 100V
